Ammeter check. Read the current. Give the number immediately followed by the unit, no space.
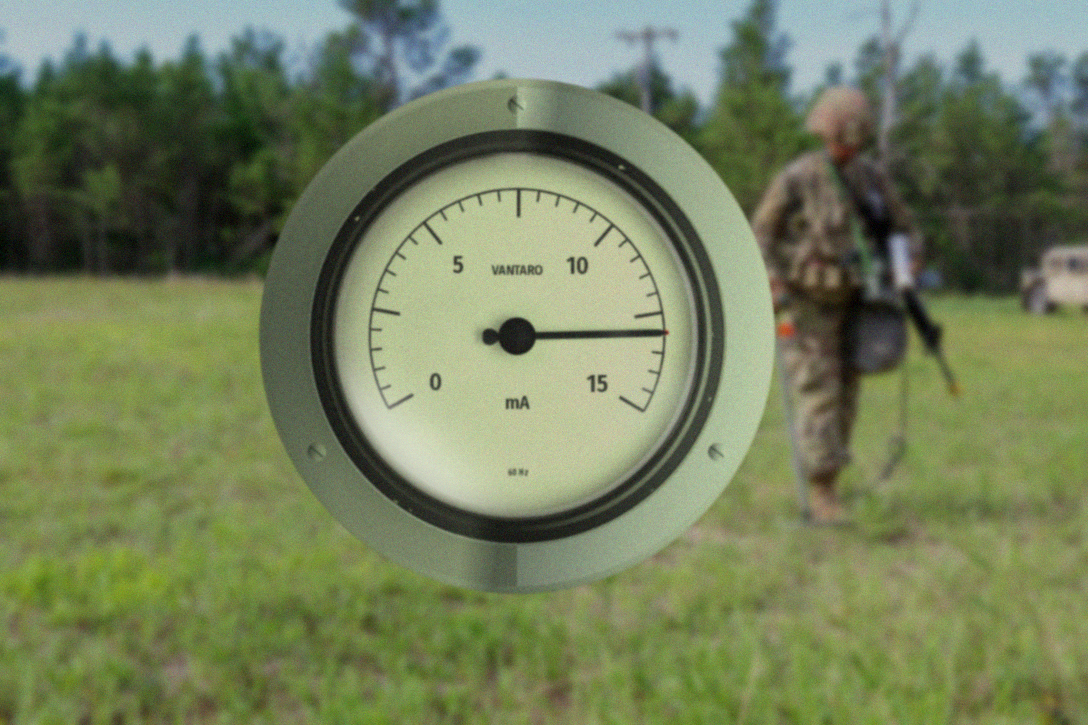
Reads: 13mA
